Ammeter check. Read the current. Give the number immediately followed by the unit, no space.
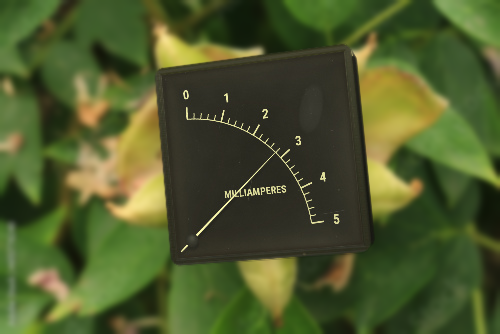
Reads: 2.8mA
